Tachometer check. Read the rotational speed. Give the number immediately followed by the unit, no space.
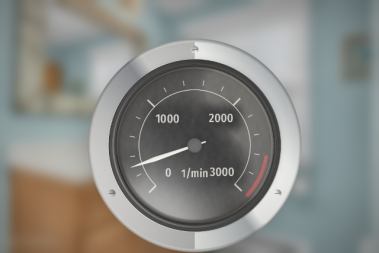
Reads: 300rpm
